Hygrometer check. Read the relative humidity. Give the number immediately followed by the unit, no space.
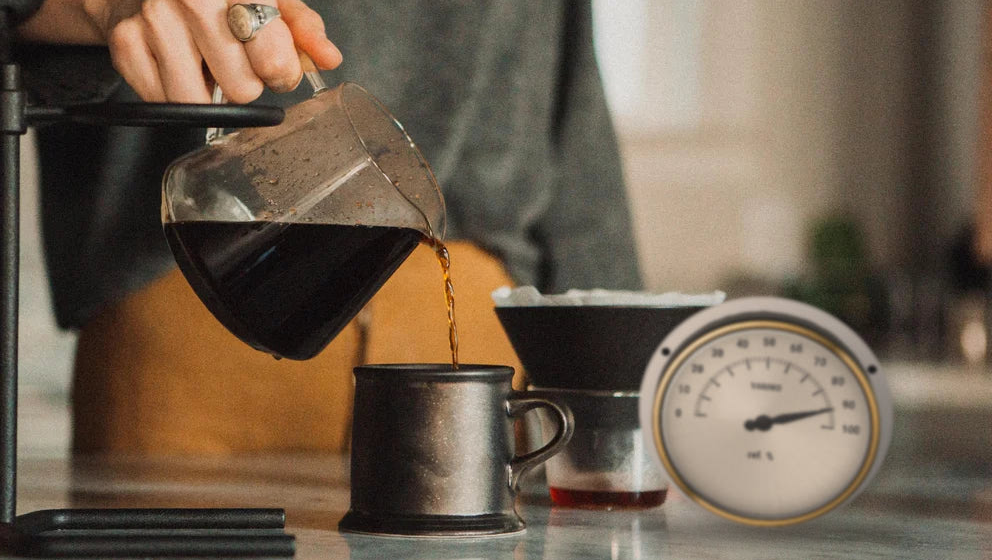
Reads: 90%
